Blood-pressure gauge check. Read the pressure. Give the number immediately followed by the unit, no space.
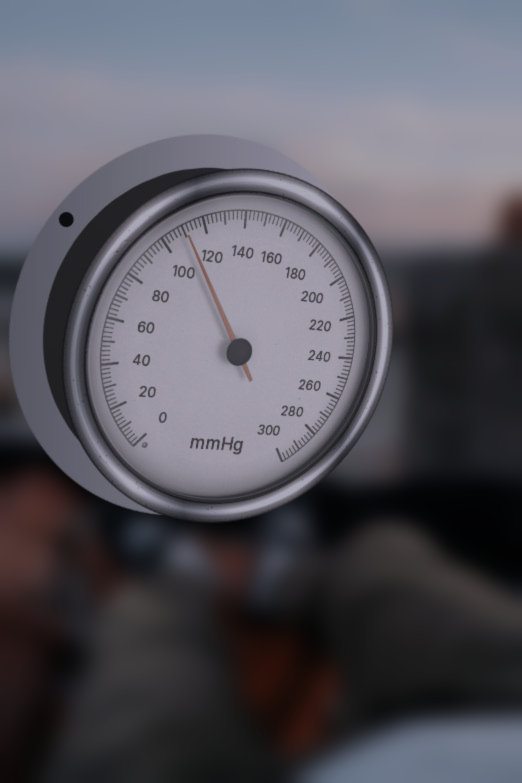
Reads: 110mmHg
